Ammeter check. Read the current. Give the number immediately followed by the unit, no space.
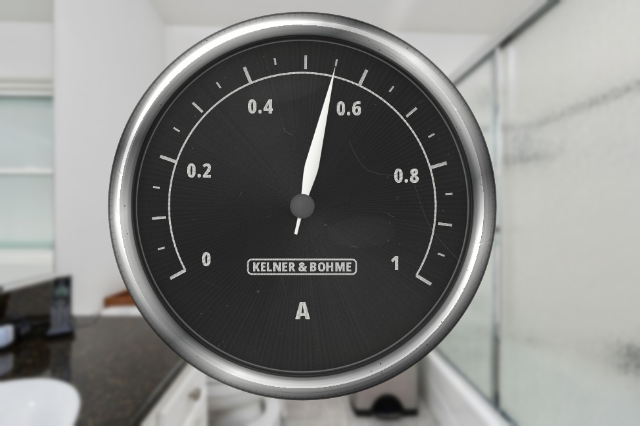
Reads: 0.55A
